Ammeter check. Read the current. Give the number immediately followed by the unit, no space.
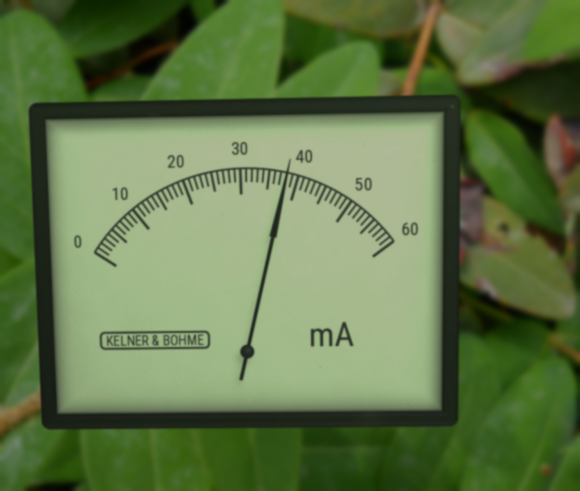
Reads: 38mA
